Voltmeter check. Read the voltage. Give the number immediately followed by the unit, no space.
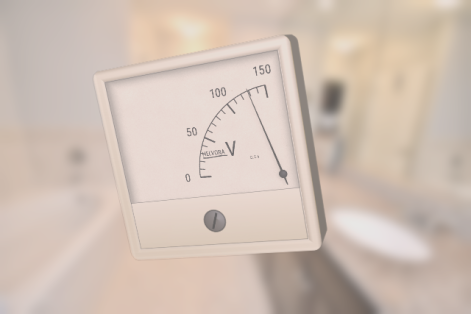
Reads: 130V
